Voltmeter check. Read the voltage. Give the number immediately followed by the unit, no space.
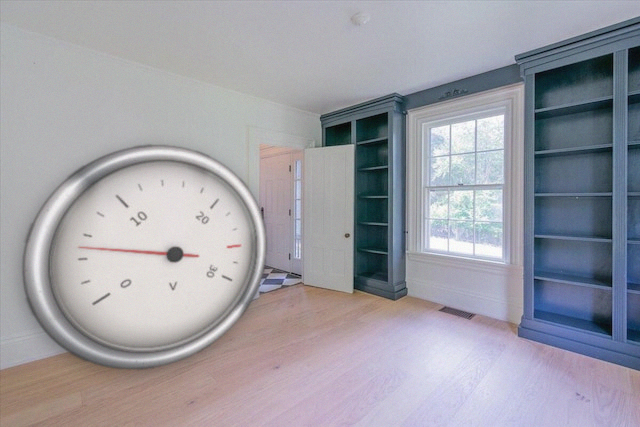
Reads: 5V
